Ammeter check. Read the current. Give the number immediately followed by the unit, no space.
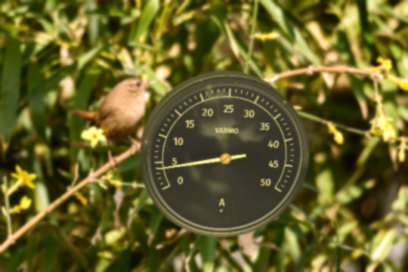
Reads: 4A
